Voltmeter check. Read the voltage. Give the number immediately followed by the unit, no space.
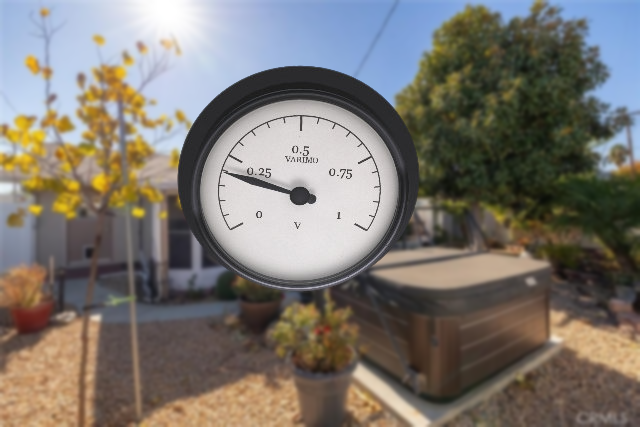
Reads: 0.2V
